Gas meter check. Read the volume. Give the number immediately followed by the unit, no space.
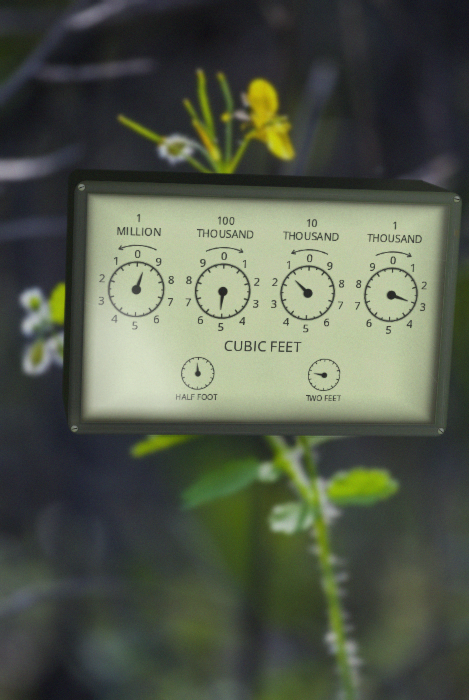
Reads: 951300ft³
